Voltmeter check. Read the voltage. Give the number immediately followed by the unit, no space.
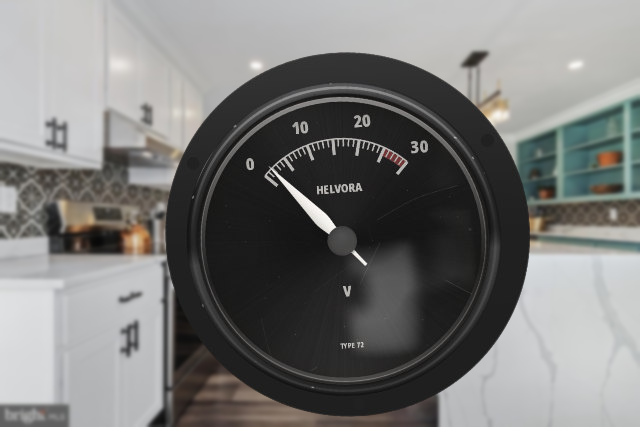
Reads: 2V
